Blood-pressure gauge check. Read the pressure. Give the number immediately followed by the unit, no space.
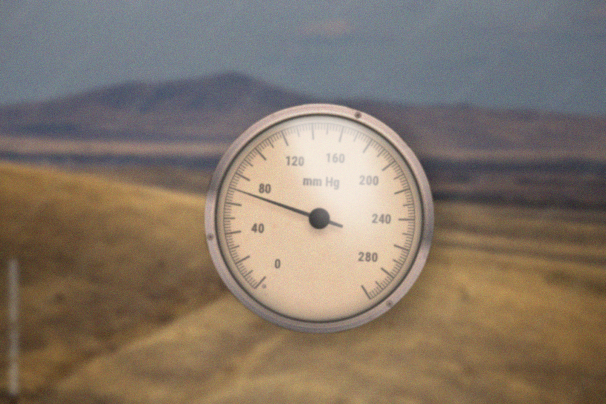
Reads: 70mmHg
